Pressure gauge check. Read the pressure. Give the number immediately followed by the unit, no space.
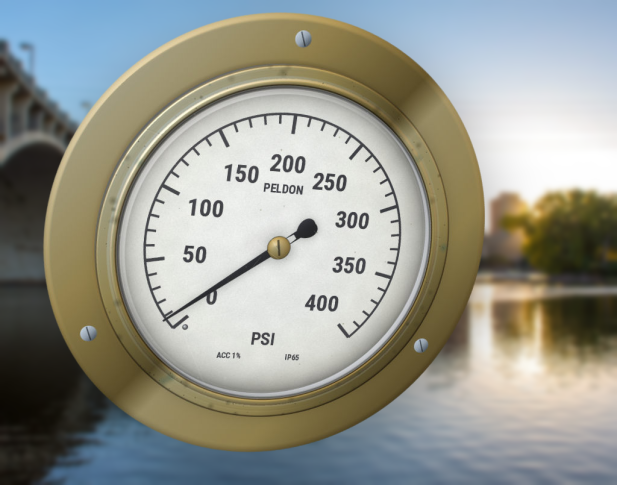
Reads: 10psi
